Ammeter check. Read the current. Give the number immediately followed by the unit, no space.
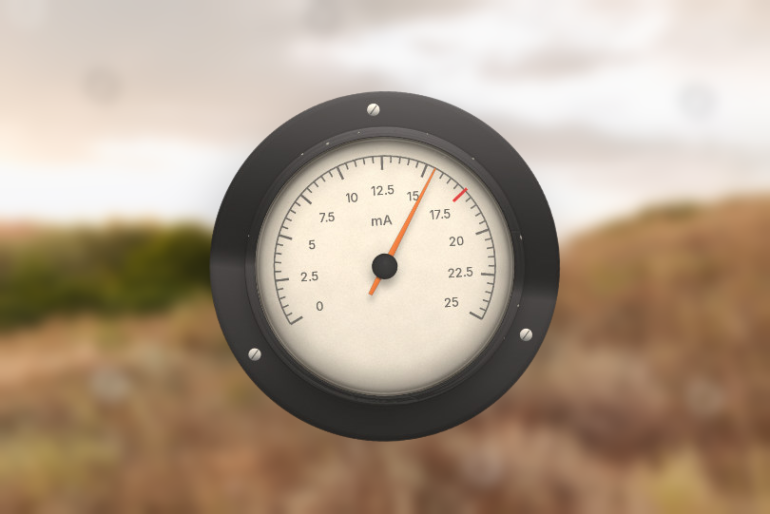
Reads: 15.5mA
